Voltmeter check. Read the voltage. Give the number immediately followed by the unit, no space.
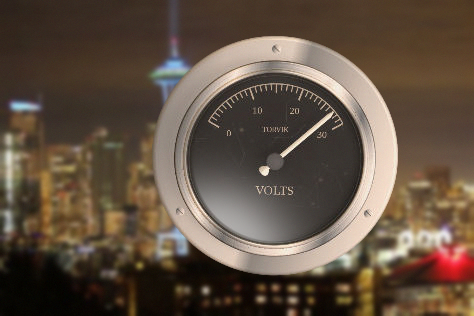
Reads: 27V
